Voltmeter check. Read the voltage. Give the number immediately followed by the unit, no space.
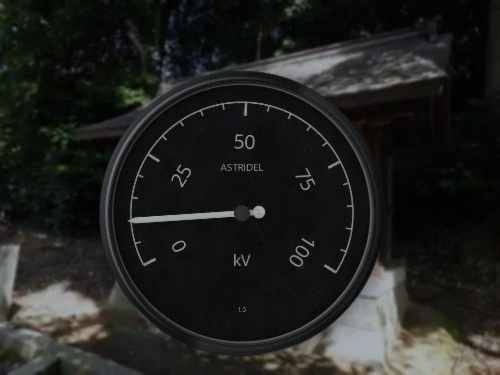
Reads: 10kV
